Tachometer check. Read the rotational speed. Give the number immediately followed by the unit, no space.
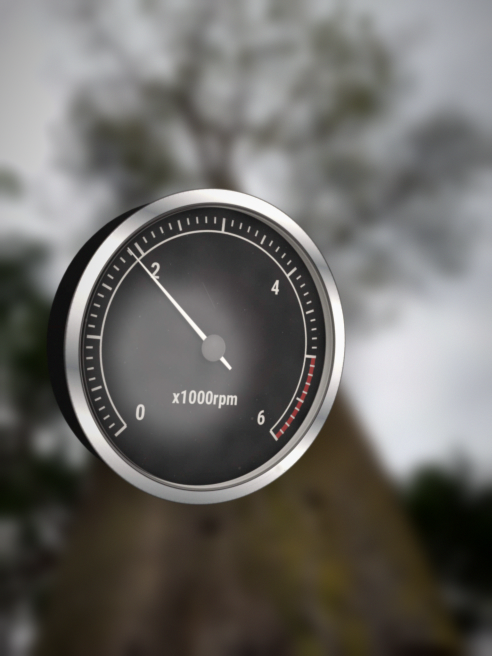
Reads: 1900rpm
